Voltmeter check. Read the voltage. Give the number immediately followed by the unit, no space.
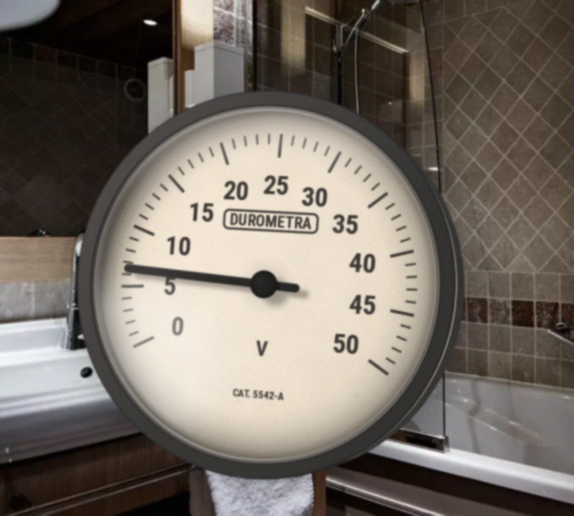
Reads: 6.5V
